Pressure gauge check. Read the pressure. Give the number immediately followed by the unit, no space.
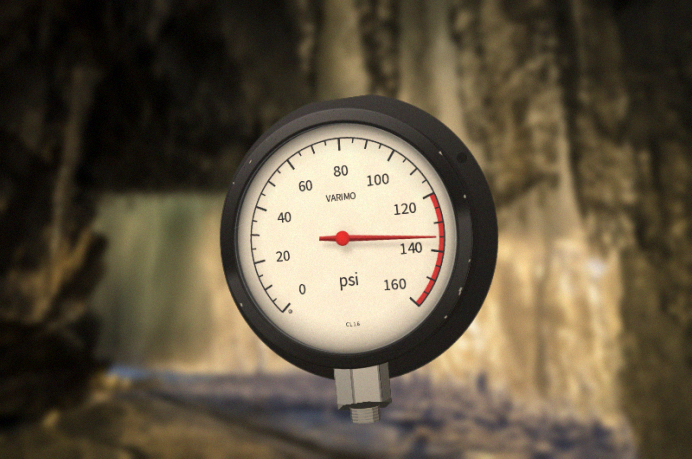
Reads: 135psi
